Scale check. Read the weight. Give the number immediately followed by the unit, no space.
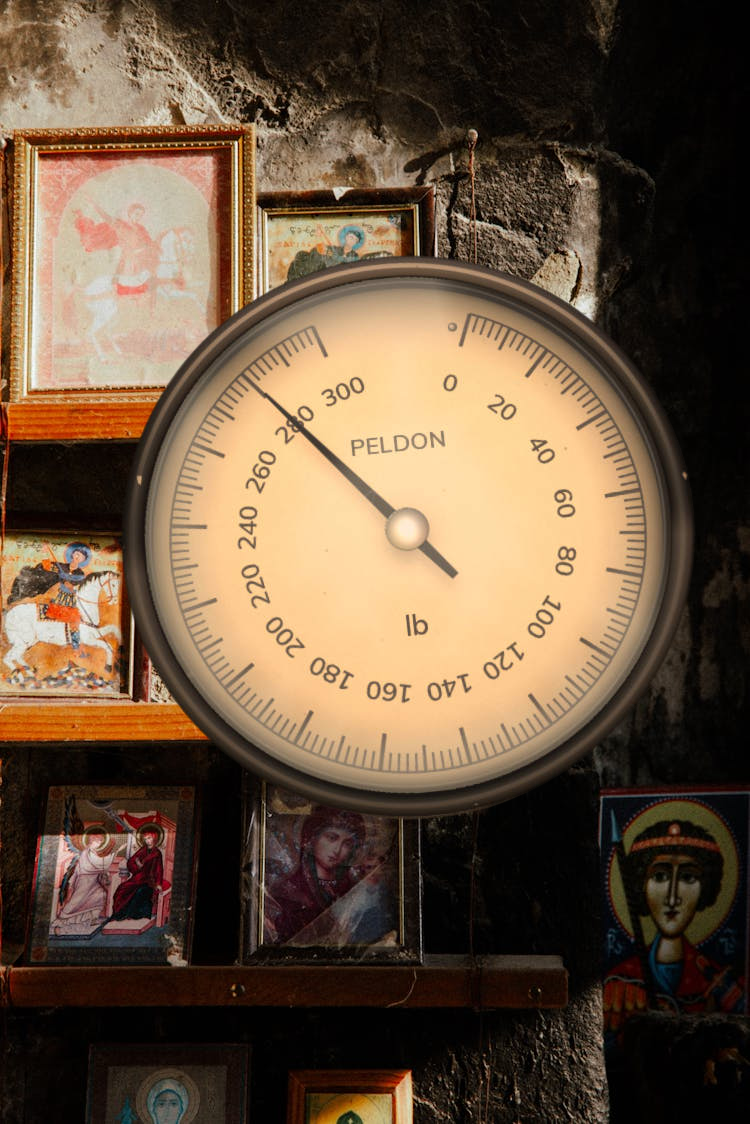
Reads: 280lb
